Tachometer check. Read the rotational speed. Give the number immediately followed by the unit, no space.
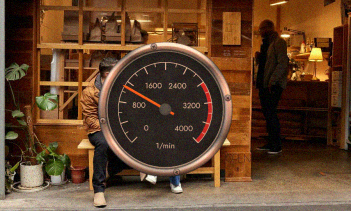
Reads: 1100rpm
